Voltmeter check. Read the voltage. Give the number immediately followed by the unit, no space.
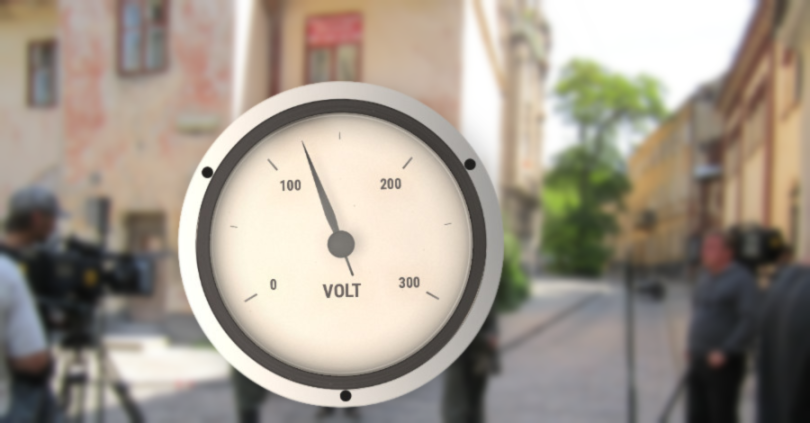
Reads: 125V
